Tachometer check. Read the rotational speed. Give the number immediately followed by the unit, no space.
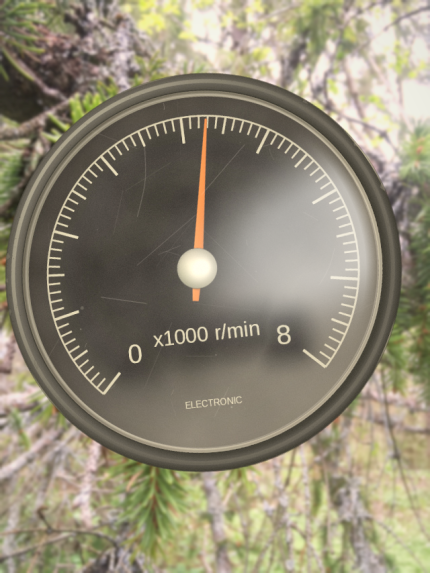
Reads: 4300rpm
